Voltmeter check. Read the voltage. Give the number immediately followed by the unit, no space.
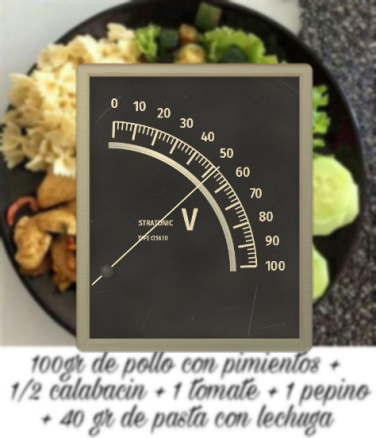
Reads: 52V
